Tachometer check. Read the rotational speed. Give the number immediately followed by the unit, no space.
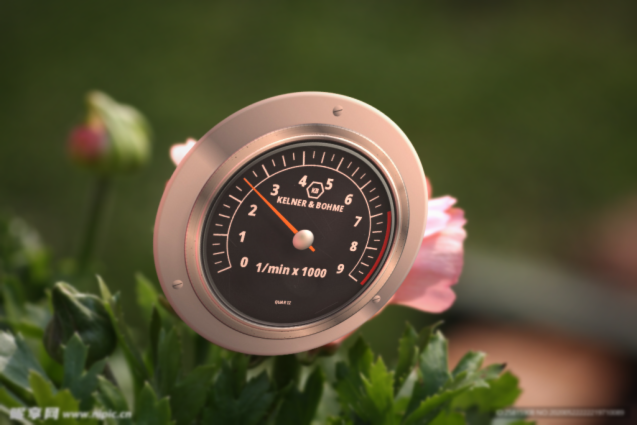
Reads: 2500rpm
